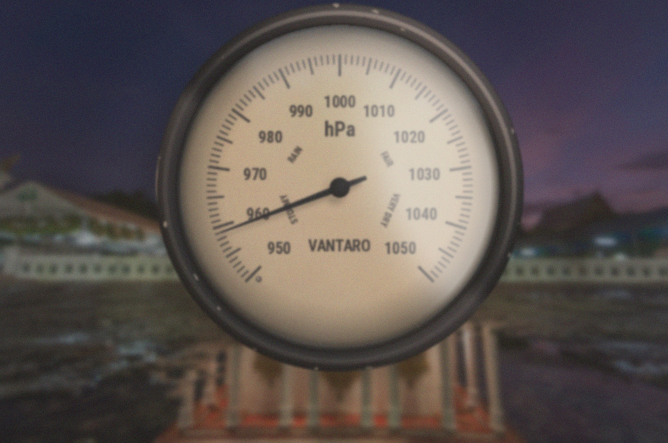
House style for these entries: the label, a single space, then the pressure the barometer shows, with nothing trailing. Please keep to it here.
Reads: 959 hPa
